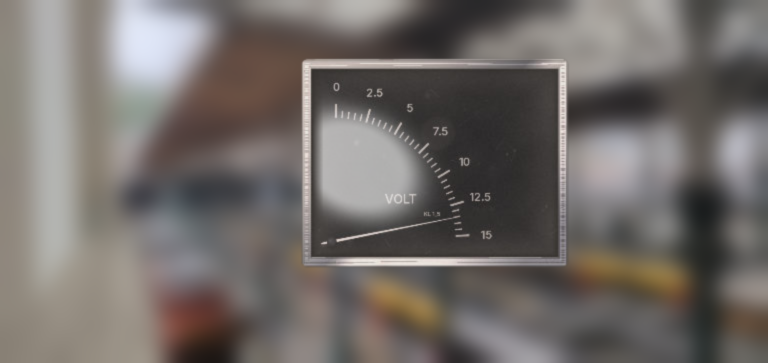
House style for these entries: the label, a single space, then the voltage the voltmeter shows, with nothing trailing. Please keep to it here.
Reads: 13.5 V
